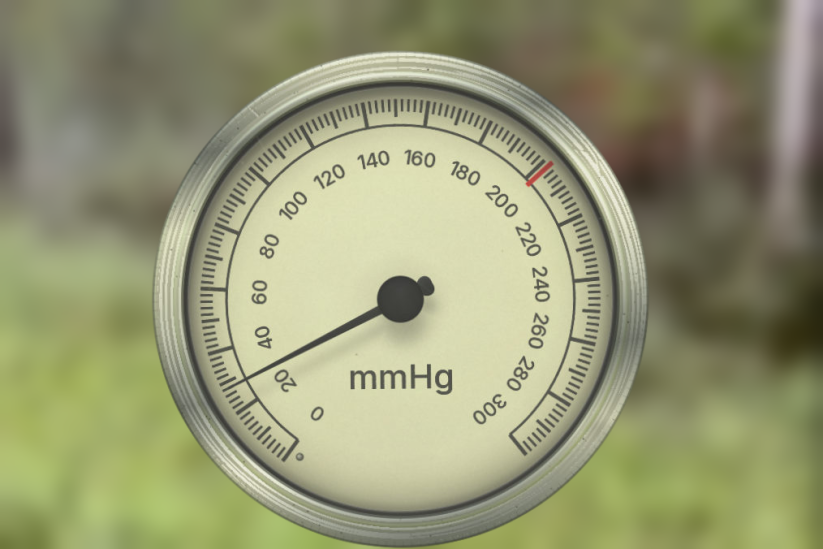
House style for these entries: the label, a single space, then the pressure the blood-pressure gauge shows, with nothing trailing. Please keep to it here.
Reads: 28 mmHg
